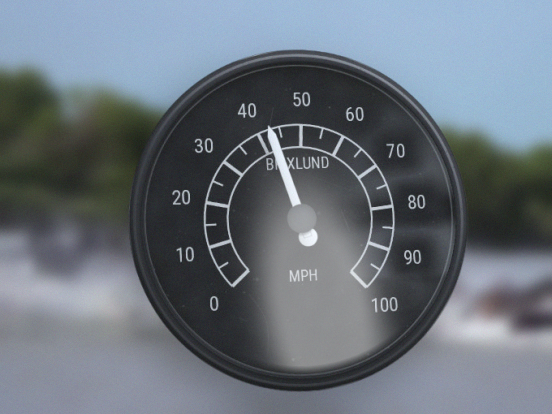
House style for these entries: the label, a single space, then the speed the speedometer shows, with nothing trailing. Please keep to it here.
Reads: 42.5 mph
